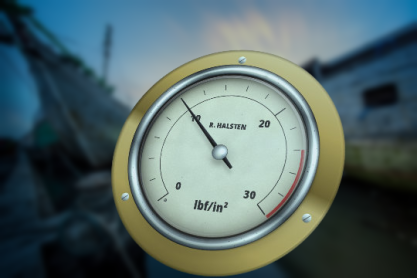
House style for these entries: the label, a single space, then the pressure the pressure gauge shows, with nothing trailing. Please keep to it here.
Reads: 10 psi
